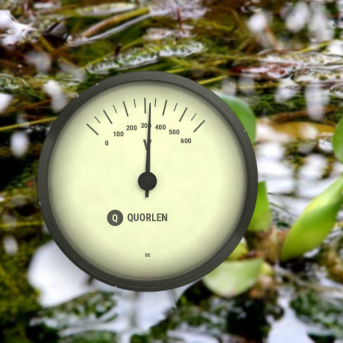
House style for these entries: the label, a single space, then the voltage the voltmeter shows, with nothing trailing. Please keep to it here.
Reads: 325 V
